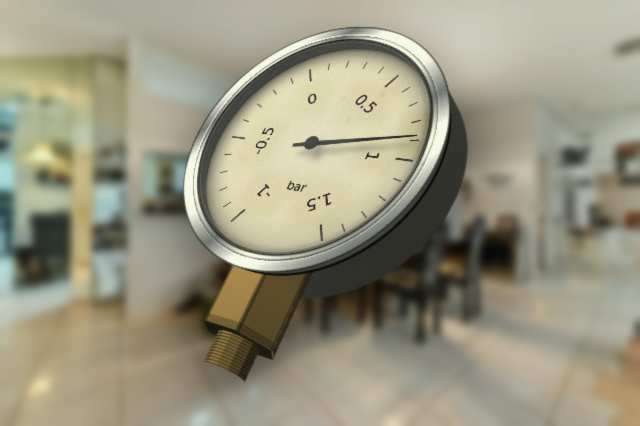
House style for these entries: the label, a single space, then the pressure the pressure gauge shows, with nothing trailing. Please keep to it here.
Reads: 0.9 bar
